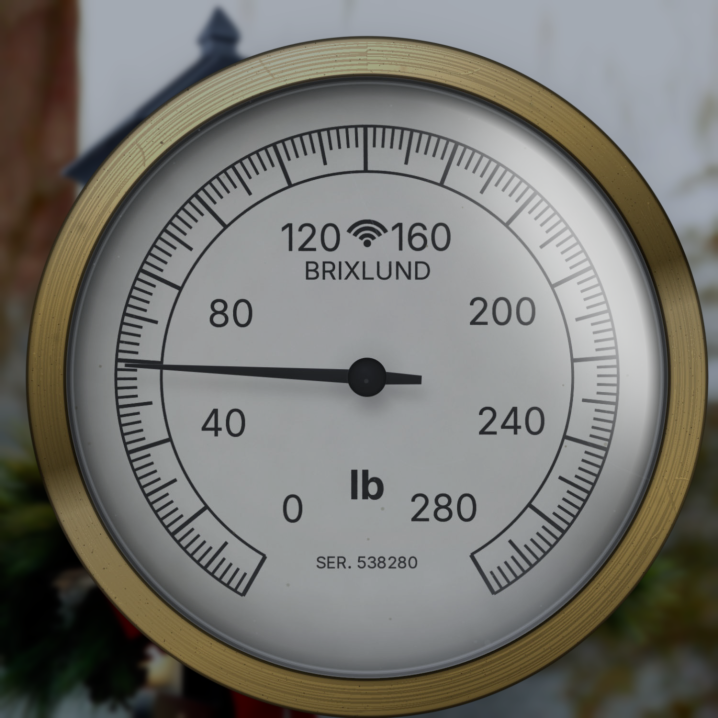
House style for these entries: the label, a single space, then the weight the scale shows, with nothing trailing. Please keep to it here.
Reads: 59 lb
